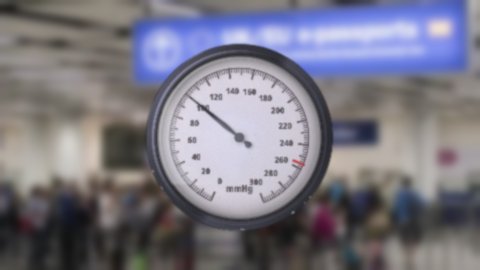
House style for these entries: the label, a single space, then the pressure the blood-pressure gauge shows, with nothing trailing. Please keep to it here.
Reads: 100 mmHg
